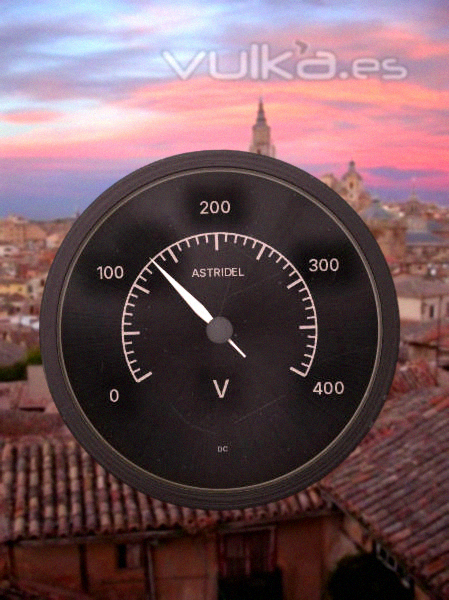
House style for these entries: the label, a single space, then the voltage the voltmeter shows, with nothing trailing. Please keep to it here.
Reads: 130 V
